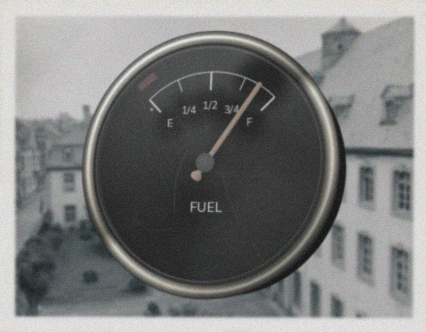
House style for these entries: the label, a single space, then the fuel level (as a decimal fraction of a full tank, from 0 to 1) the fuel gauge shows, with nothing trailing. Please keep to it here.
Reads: 0.875
